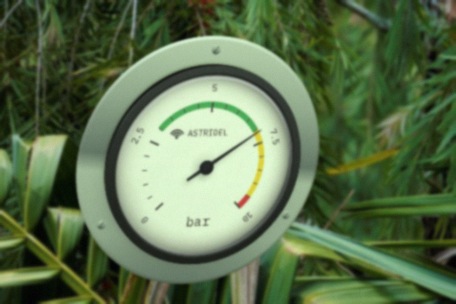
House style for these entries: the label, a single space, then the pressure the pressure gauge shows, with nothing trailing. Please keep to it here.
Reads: 7 bar
